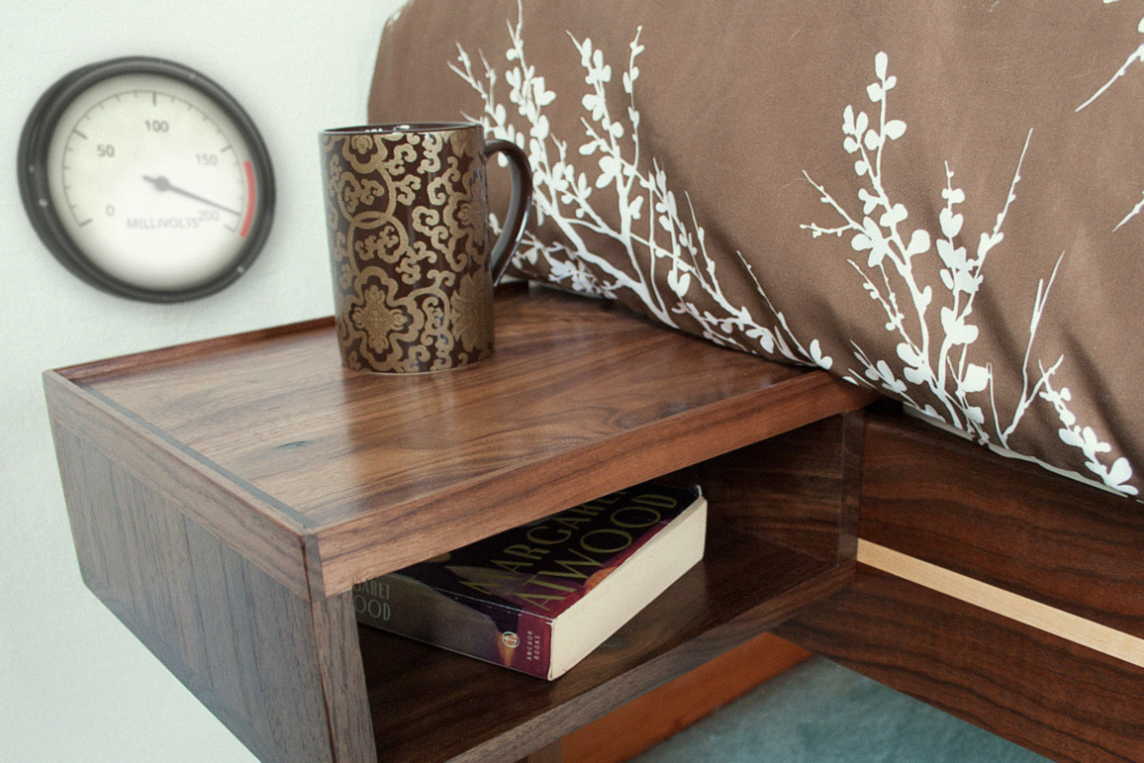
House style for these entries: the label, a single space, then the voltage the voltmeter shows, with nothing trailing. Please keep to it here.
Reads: 190 mV
